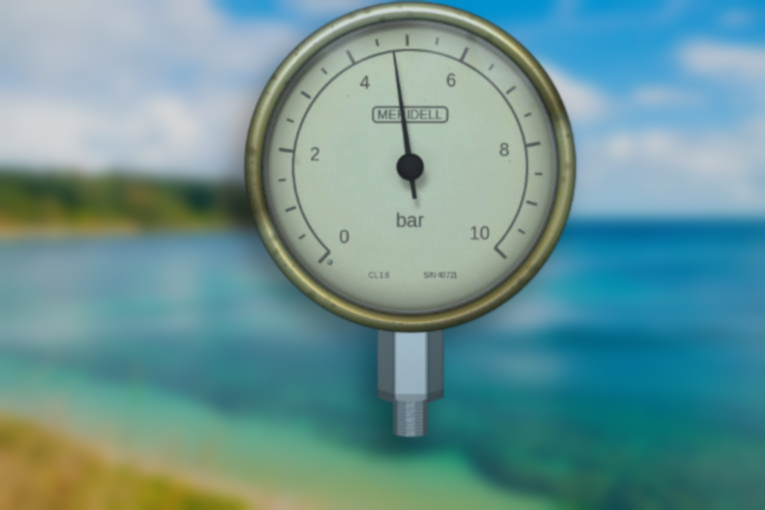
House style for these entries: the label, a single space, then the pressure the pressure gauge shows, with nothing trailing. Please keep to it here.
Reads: 4.75 bar
